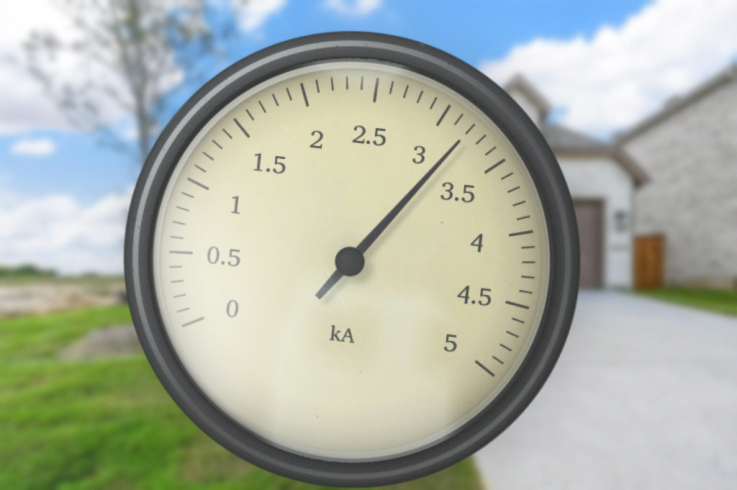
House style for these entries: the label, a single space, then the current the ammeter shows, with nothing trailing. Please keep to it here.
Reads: 3.2 kA
